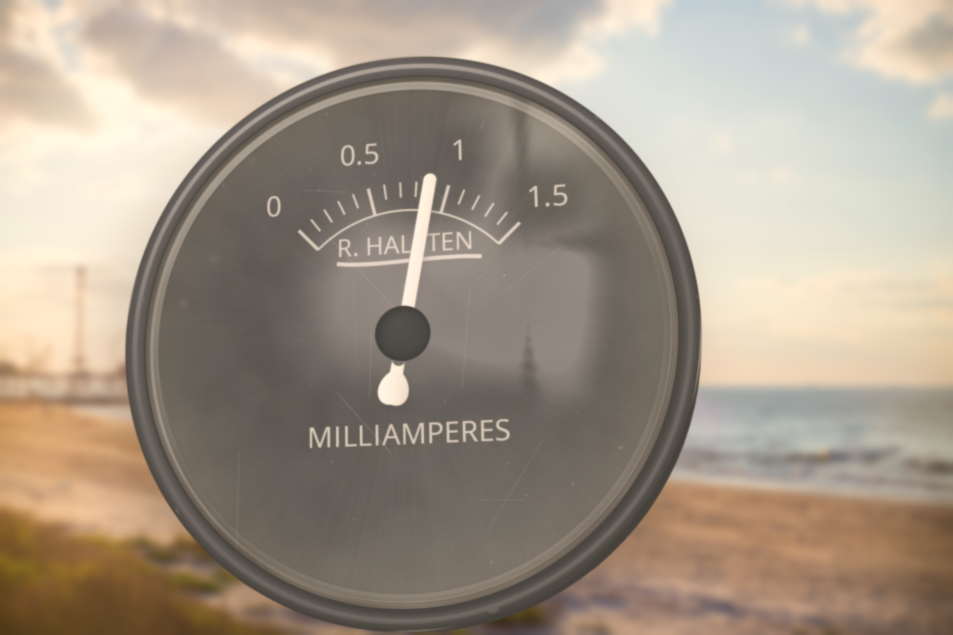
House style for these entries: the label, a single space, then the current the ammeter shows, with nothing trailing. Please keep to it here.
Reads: 0.9 mA
